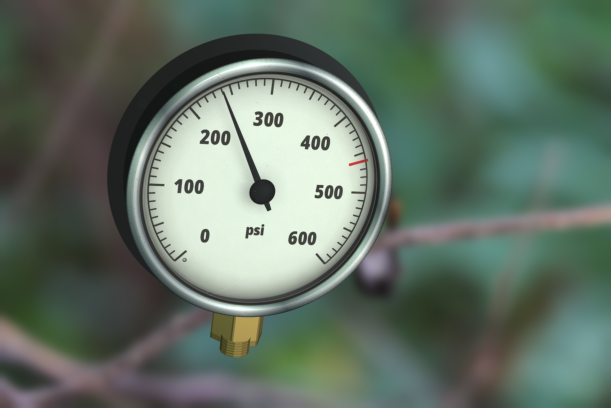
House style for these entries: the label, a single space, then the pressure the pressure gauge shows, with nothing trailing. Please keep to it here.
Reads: 240 psi
